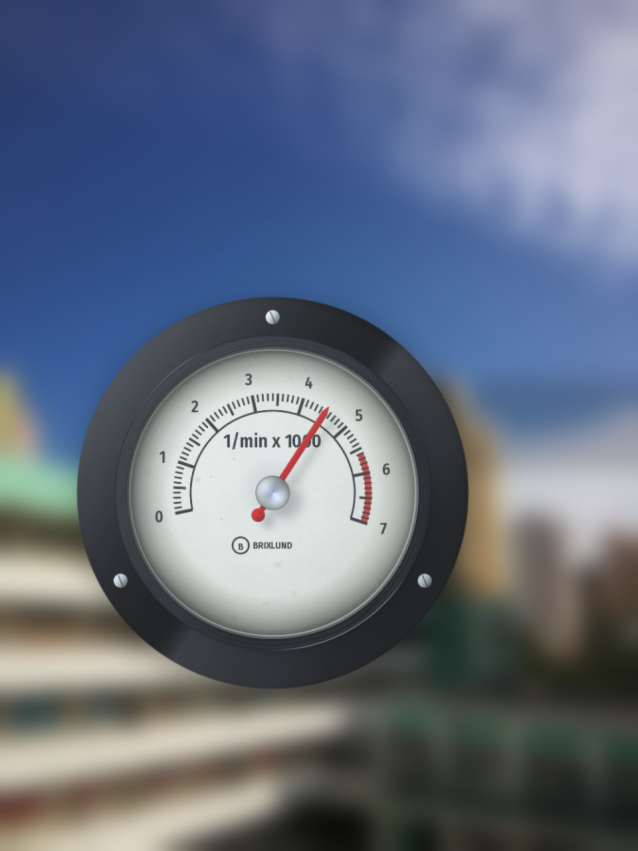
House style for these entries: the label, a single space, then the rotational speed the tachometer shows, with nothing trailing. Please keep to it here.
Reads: 4500 rpm
